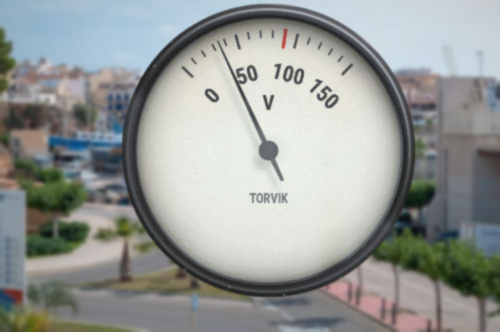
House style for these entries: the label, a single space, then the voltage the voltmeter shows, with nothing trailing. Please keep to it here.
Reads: 35 V
